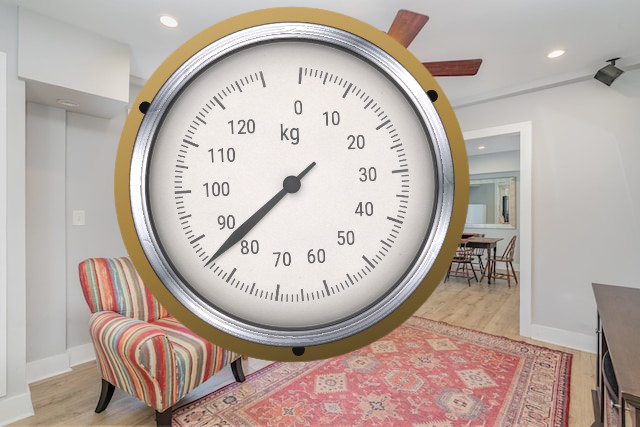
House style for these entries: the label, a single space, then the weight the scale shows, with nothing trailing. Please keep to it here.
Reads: 85 kg
